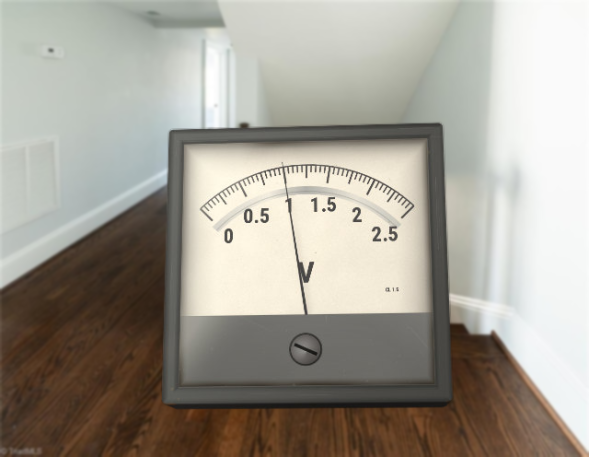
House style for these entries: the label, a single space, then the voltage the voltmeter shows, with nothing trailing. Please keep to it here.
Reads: 1 V
